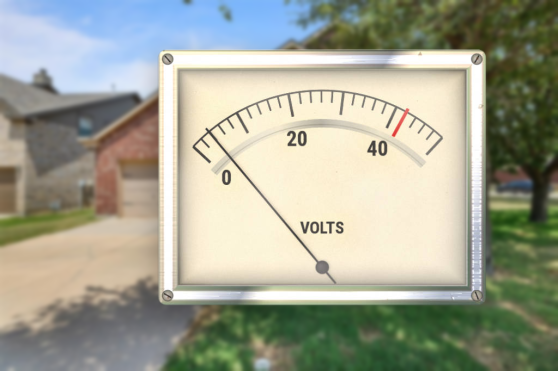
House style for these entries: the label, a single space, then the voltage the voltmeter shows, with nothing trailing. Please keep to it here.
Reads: 4 V
